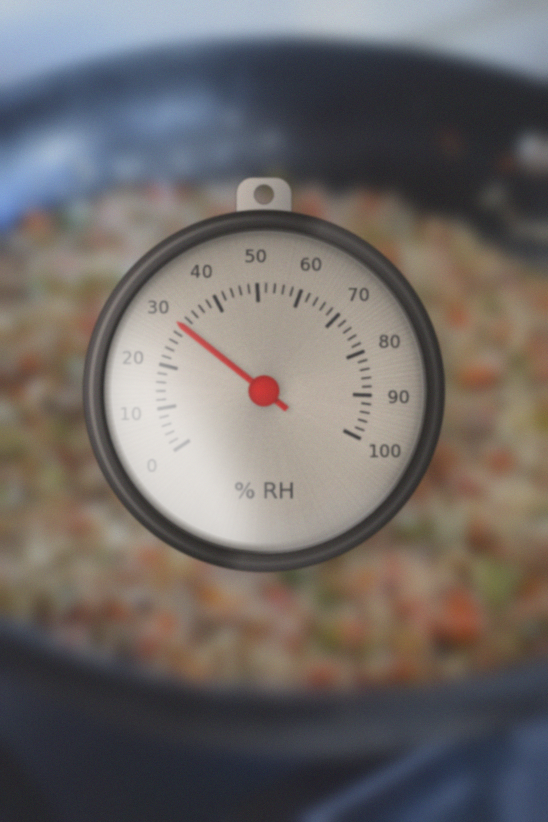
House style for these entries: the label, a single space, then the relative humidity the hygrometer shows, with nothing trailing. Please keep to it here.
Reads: 30 %
